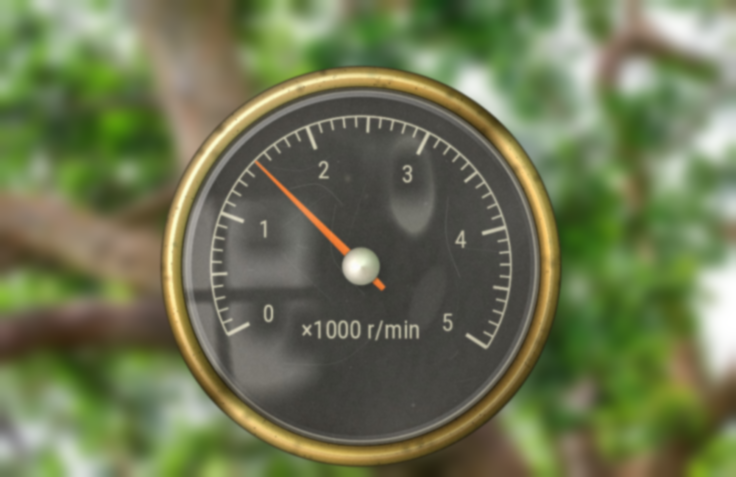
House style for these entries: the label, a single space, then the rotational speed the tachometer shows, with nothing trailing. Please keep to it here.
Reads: 1500 rpm
